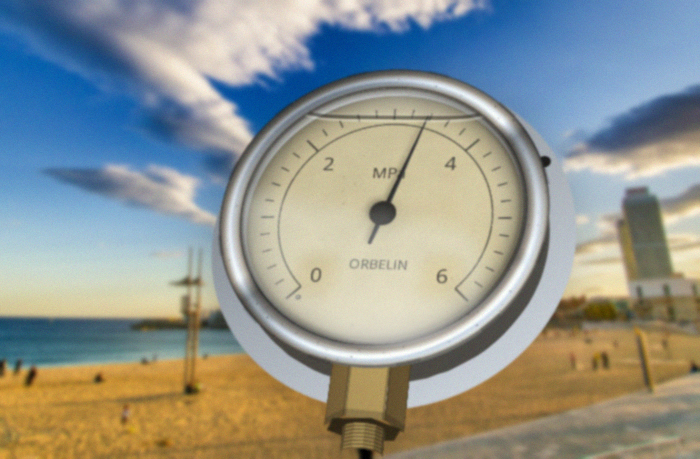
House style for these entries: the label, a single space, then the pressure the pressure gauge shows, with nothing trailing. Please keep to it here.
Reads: 3.4 MPa
